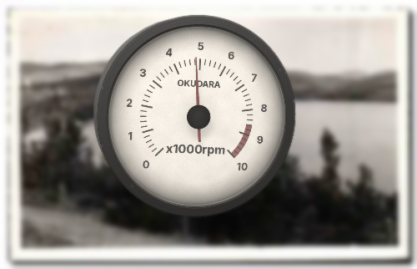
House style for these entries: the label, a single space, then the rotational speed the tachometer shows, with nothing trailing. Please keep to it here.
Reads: 4800 rpm
